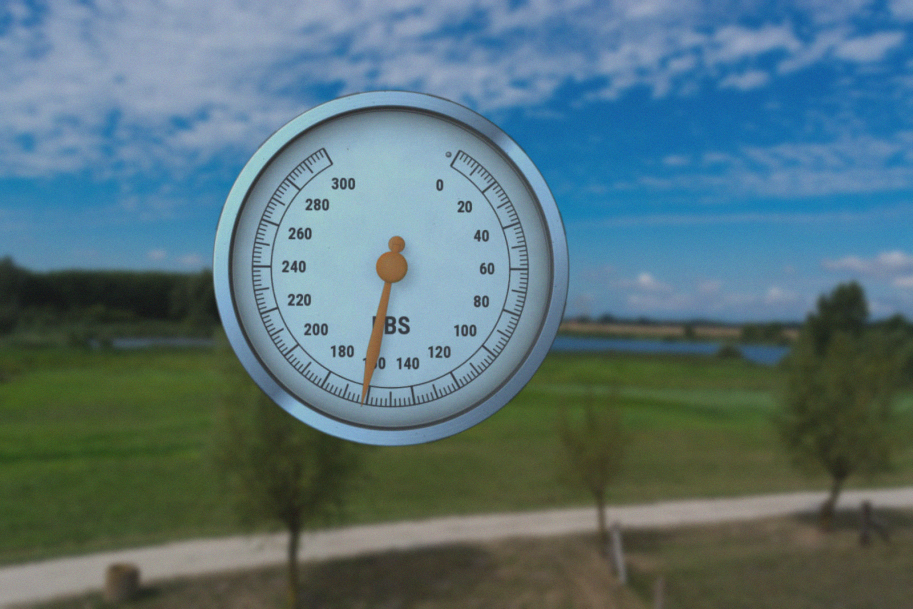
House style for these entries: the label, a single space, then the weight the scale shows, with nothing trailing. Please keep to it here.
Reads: 162 lb
